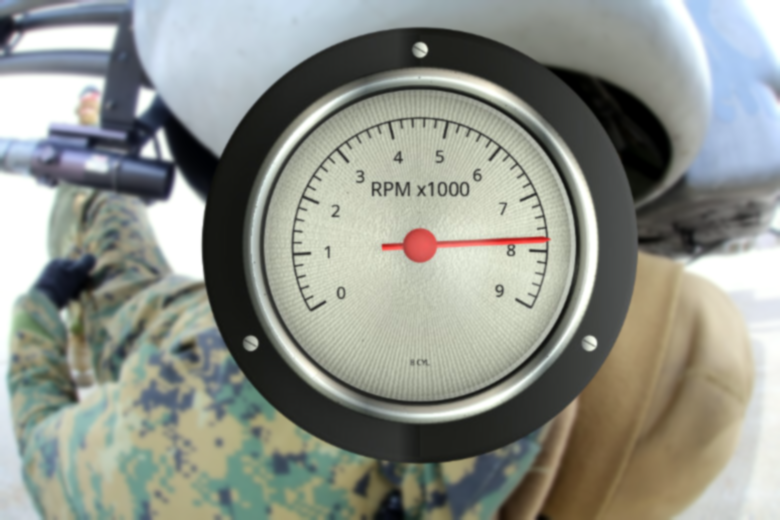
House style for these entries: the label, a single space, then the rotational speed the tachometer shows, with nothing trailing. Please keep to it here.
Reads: 7800 rpm
